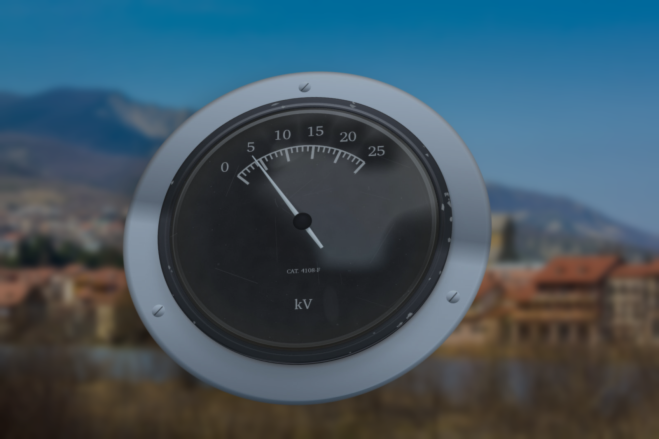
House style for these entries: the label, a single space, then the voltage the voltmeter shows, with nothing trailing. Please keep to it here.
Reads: 4 kV
